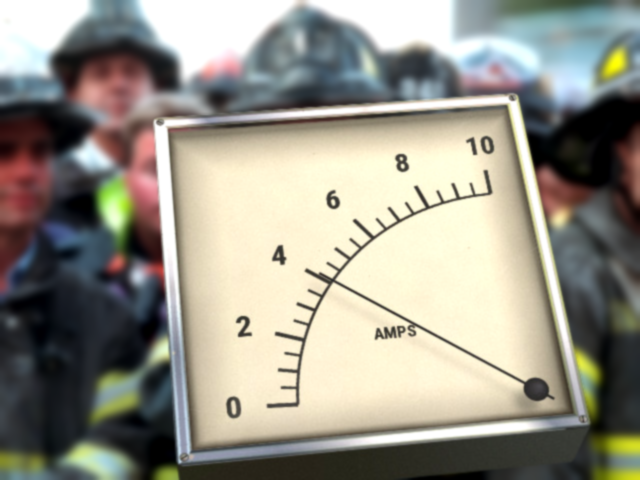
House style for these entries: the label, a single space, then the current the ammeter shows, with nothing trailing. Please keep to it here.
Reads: 4 A
